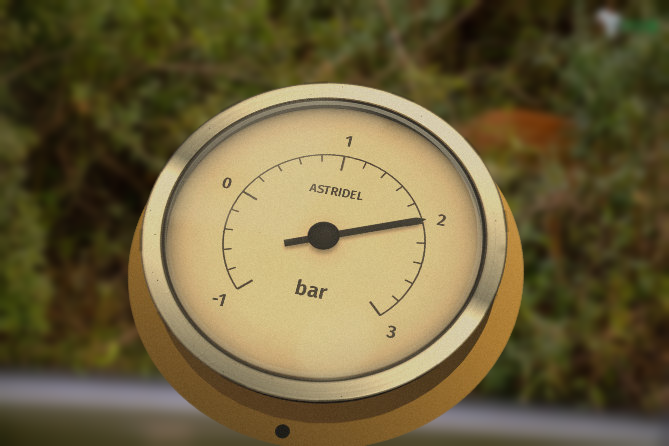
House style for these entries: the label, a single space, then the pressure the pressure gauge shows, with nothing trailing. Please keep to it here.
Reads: 2 bar
